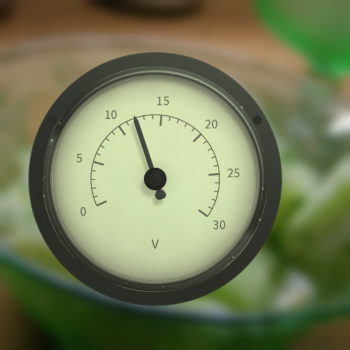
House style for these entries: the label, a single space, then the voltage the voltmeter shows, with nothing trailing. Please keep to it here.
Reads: 12 V
